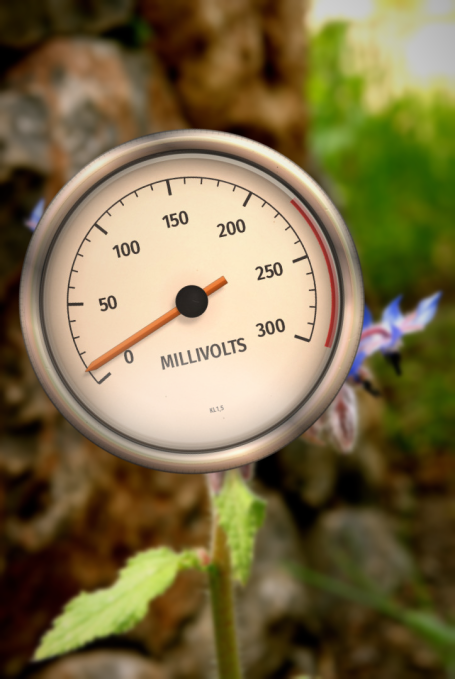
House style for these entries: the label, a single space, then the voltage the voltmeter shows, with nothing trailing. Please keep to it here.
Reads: 10 mV
